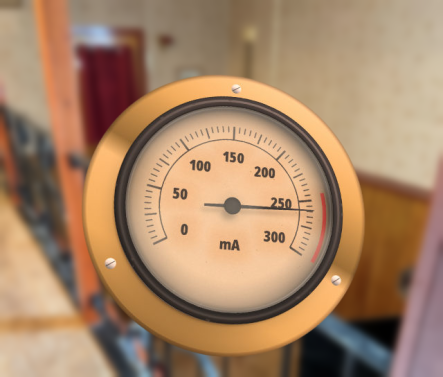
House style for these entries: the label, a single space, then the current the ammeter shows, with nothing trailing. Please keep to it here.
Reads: 260 mA
